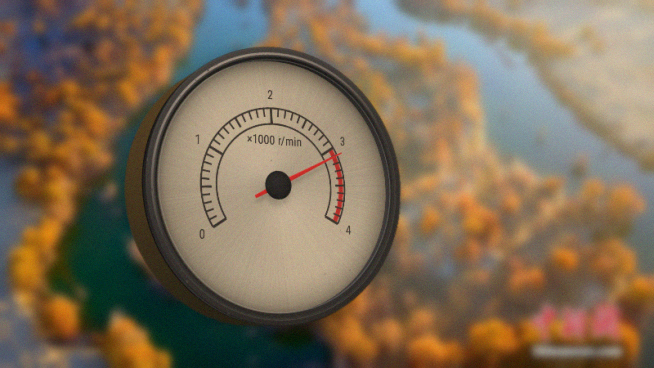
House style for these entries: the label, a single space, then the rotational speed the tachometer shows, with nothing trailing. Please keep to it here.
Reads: 3100 rpm
